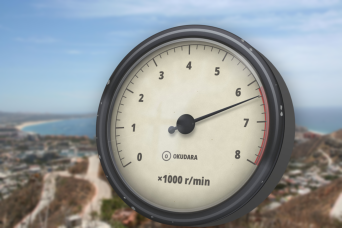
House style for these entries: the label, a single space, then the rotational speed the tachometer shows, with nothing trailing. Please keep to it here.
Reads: 6400 rpm
